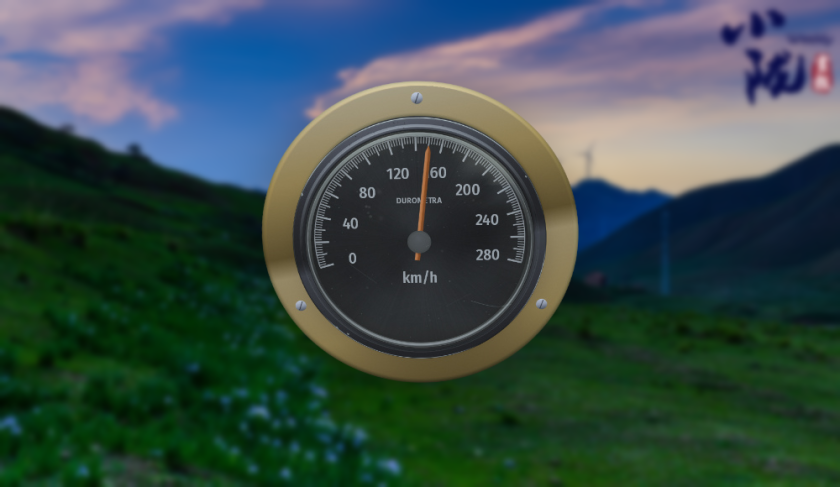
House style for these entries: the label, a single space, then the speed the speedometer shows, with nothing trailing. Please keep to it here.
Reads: 150 km/h
